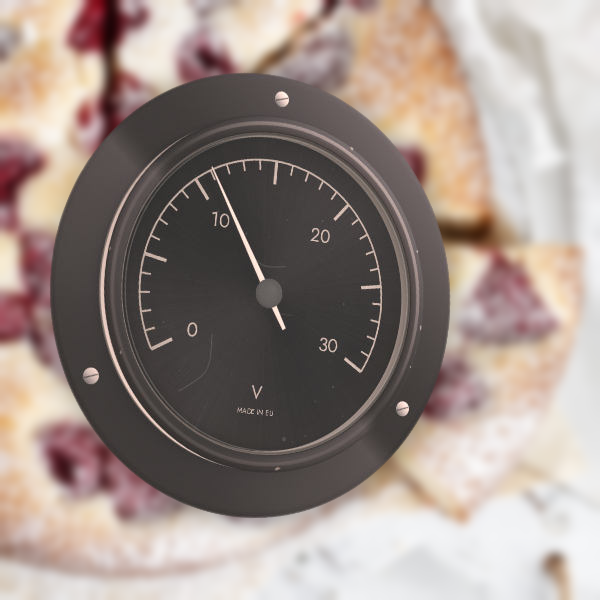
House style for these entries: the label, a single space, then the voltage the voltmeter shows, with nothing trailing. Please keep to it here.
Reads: 11 V
